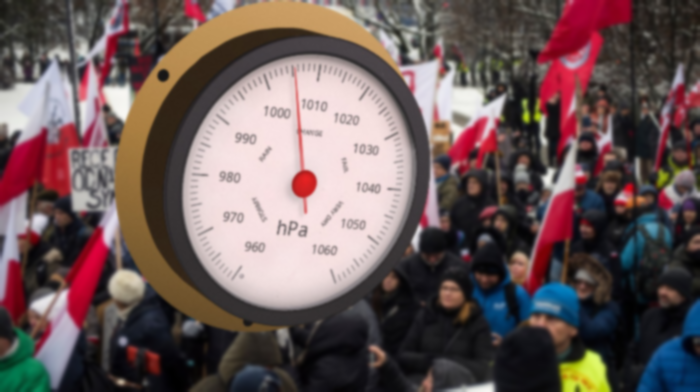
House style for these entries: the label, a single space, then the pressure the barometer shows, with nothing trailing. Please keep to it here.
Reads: 1005 hPa
